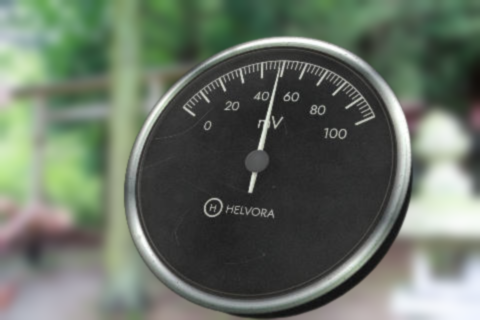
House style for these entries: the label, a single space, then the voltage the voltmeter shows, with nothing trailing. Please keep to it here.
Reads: 50 mV
